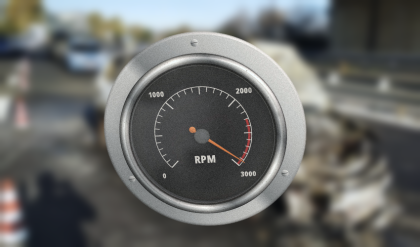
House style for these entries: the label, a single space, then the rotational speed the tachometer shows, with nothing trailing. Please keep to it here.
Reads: 2900 rpm
